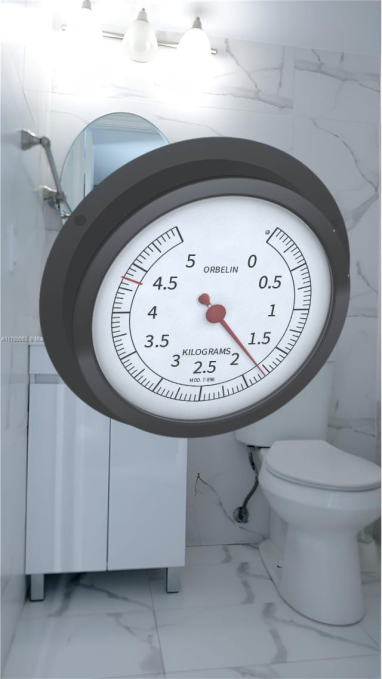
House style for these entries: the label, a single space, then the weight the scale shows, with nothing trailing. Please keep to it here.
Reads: 1.8 kg
